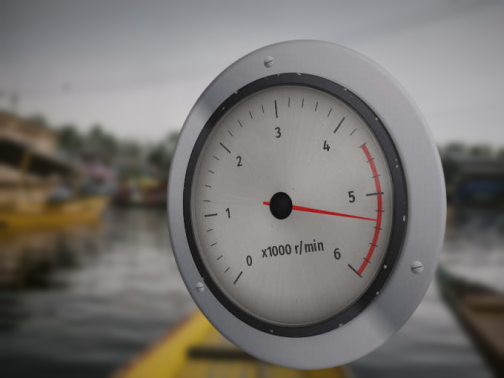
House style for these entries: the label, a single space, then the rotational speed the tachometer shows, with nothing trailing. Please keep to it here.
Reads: 5300 rpm
